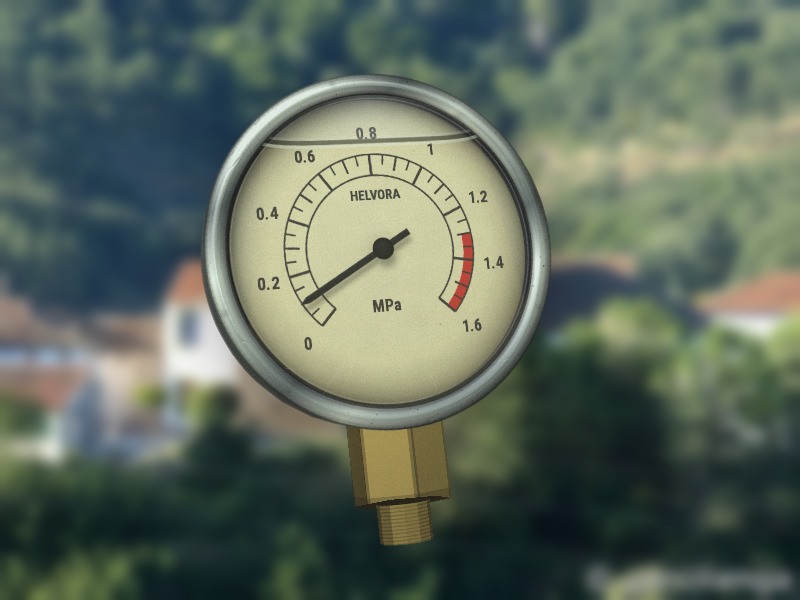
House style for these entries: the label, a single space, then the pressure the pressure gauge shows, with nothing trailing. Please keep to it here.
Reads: 0.1 MPa
